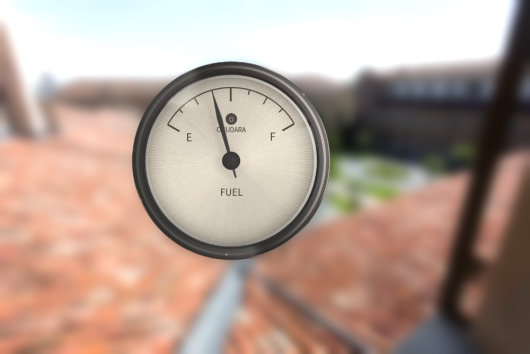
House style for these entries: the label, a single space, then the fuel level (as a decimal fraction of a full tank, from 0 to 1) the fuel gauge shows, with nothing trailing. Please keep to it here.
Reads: 0.375
